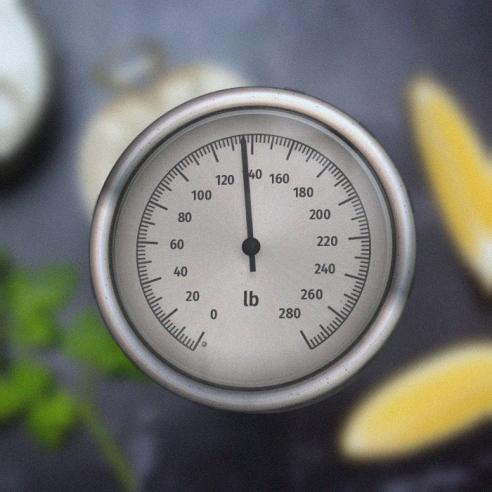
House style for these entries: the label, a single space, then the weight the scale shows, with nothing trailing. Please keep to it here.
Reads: 136 lb
